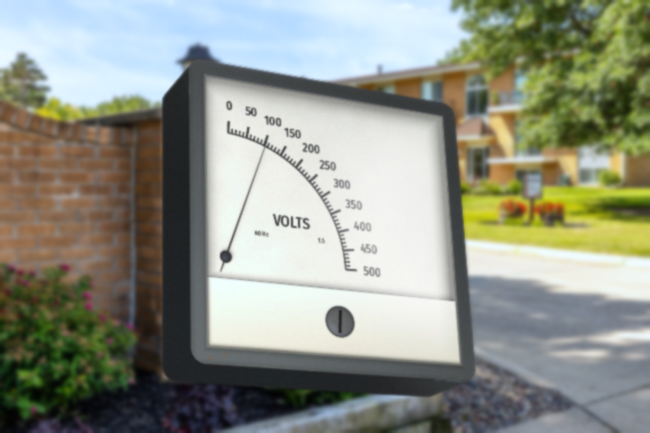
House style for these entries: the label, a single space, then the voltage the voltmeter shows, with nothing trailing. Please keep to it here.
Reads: 100 V
